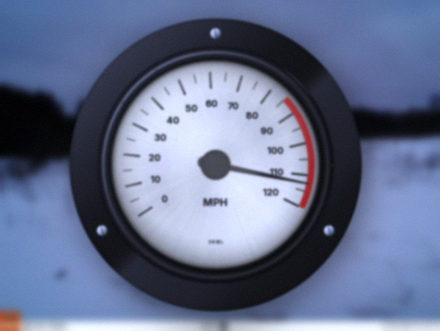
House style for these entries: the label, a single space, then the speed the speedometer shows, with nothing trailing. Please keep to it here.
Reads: 112.5 mph
